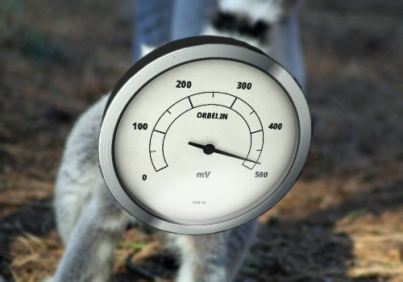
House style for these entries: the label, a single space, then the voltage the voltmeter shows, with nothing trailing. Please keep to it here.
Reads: 475 mV
